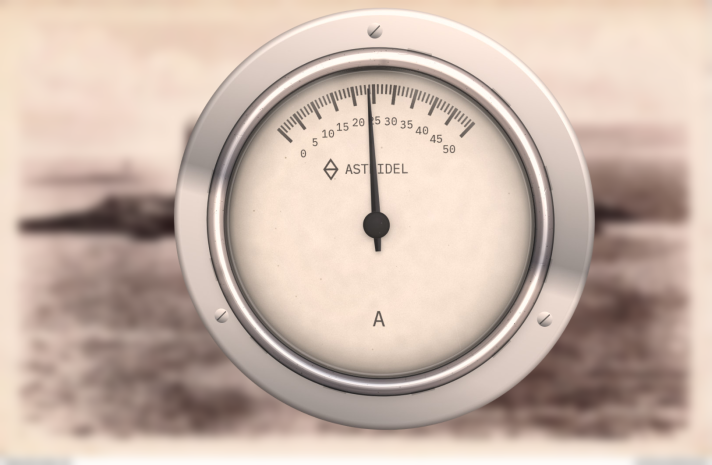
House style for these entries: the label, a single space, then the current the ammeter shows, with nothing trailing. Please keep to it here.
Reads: 24 A
